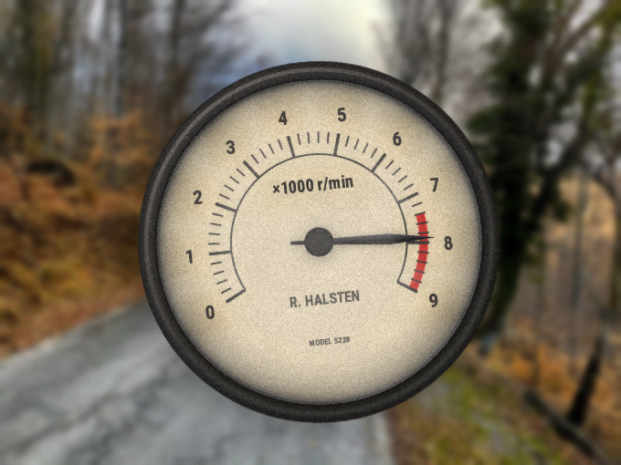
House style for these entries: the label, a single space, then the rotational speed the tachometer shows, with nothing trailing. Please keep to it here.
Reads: 7900 rpm
